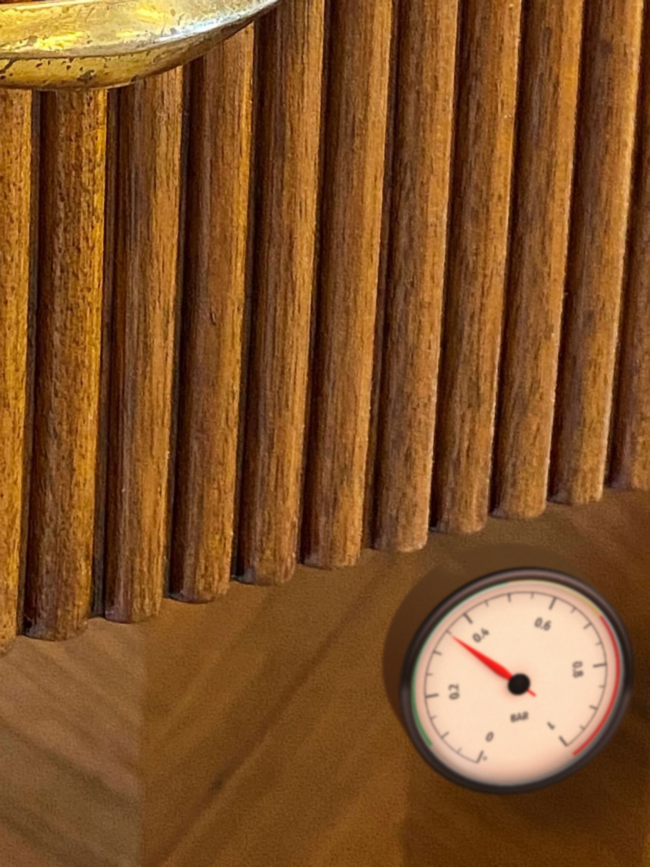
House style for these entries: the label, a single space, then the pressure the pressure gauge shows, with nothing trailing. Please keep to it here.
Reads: 0.35 bar
